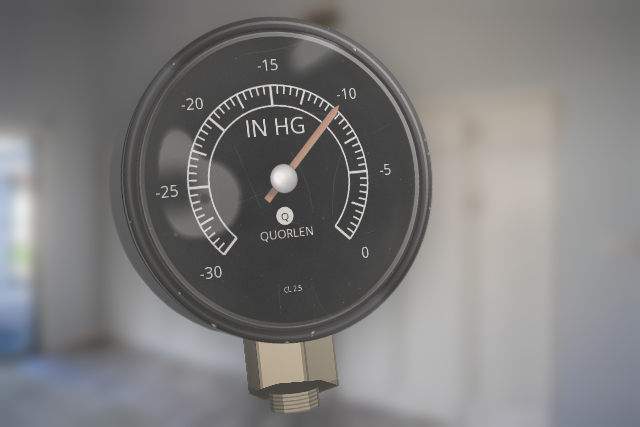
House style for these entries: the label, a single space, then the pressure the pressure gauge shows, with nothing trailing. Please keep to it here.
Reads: -10 inHg
